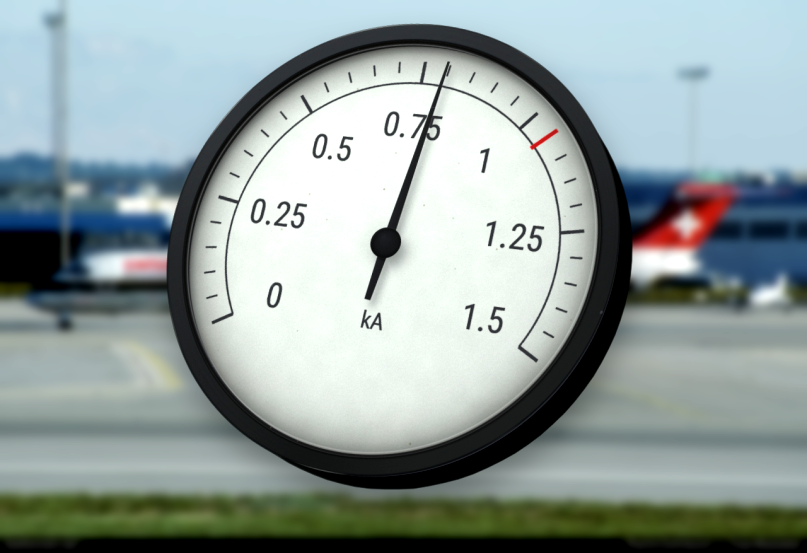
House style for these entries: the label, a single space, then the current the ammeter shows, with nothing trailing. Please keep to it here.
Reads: 0.8 kA
